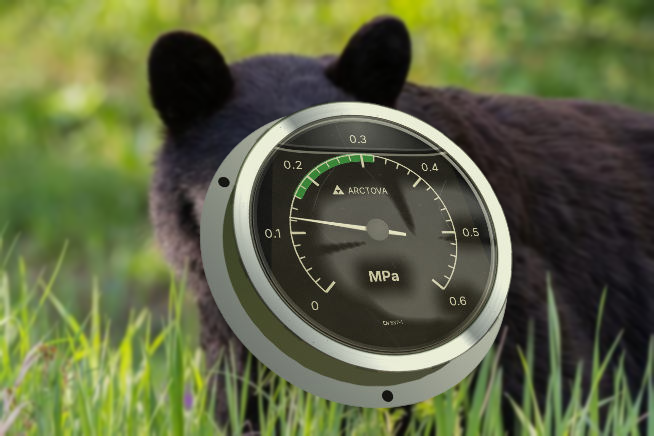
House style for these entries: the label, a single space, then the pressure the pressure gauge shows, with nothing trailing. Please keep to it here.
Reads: 0.12 MPa
